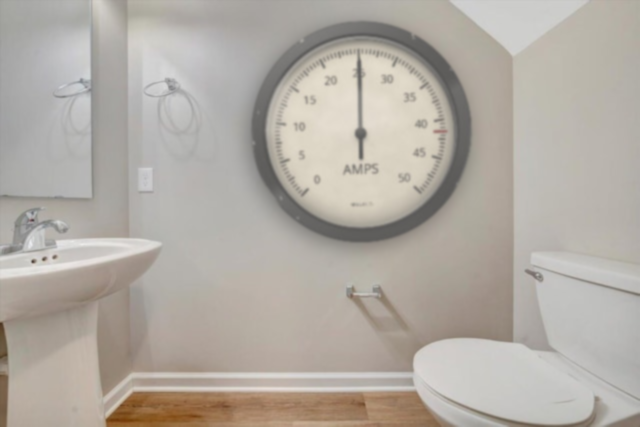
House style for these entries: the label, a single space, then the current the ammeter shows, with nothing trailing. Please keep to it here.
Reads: 25 A
